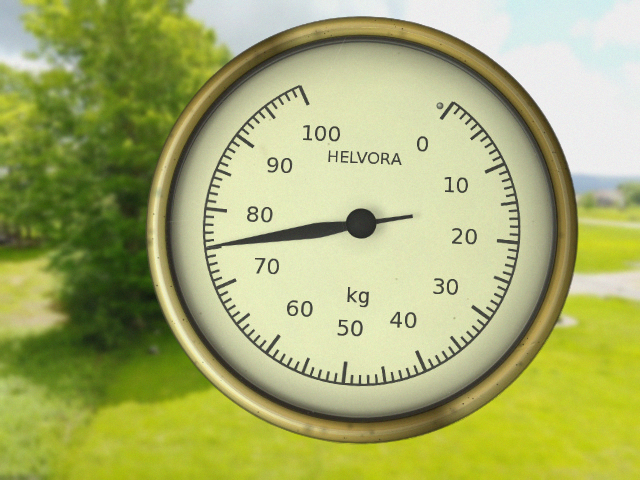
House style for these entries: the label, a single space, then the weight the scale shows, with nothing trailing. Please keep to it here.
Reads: 75 kg
